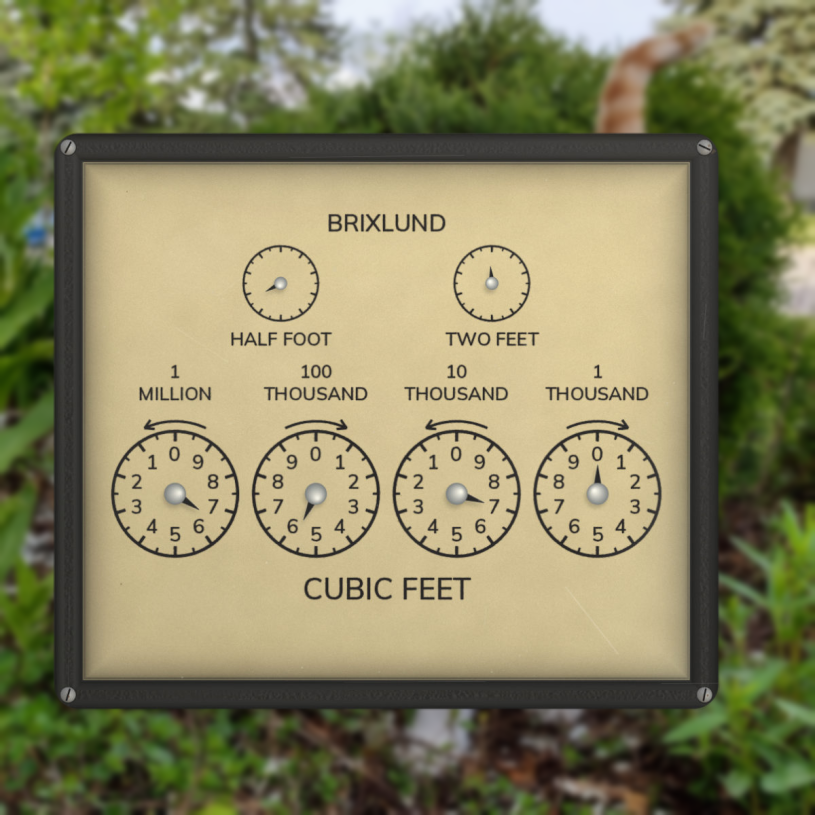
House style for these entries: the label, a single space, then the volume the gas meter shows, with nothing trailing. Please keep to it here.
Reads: 657000 ft³
